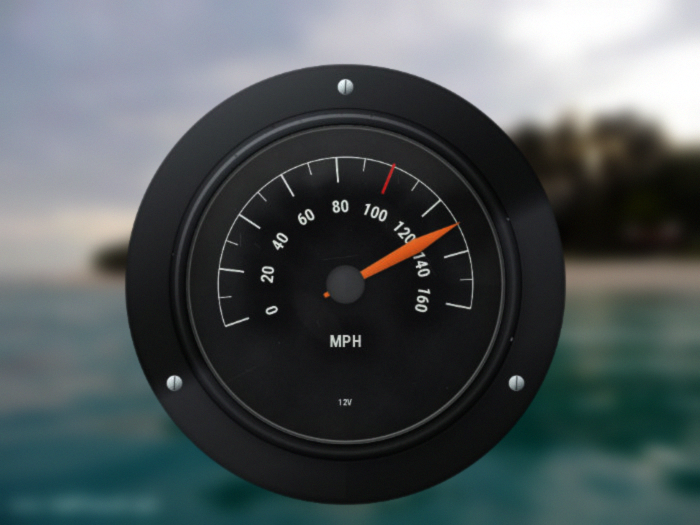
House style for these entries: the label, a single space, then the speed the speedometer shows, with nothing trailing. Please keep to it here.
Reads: 130 mph
